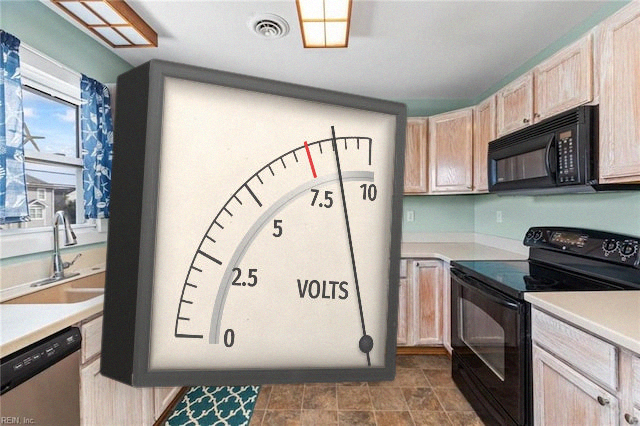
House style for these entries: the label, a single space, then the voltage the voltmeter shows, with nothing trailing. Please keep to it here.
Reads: 8.5 V
